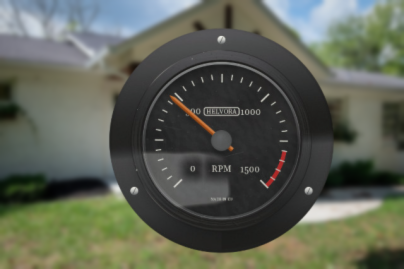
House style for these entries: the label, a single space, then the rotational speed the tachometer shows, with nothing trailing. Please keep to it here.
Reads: 475 rpm
